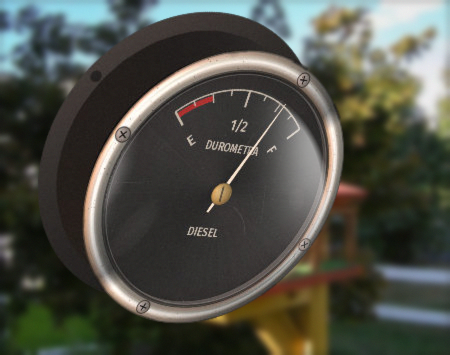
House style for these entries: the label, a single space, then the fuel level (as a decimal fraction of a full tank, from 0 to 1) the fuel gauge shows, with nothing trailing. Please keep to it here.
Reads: 0.75
